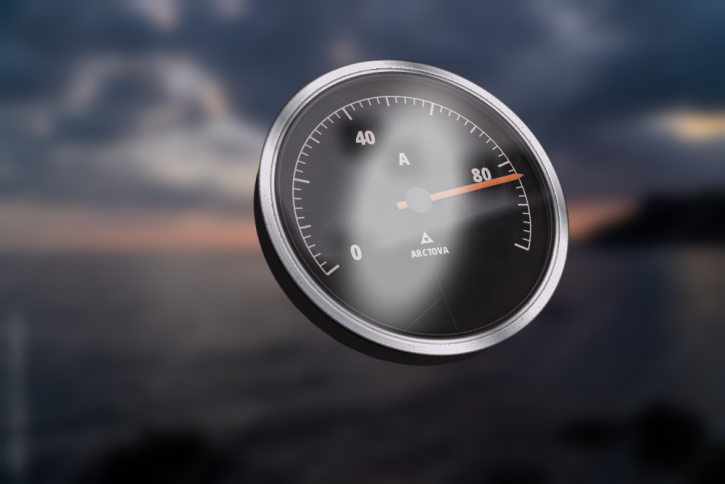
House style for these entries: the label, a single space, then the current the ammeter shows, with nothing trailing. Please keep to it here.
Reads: 84 A
